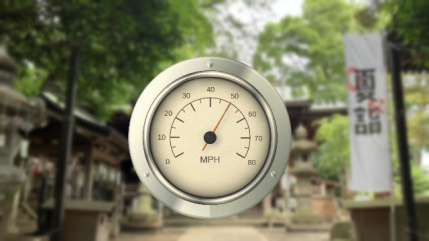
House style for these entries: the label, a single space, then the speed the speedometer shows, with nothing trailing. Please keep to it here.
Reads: 50 mph
